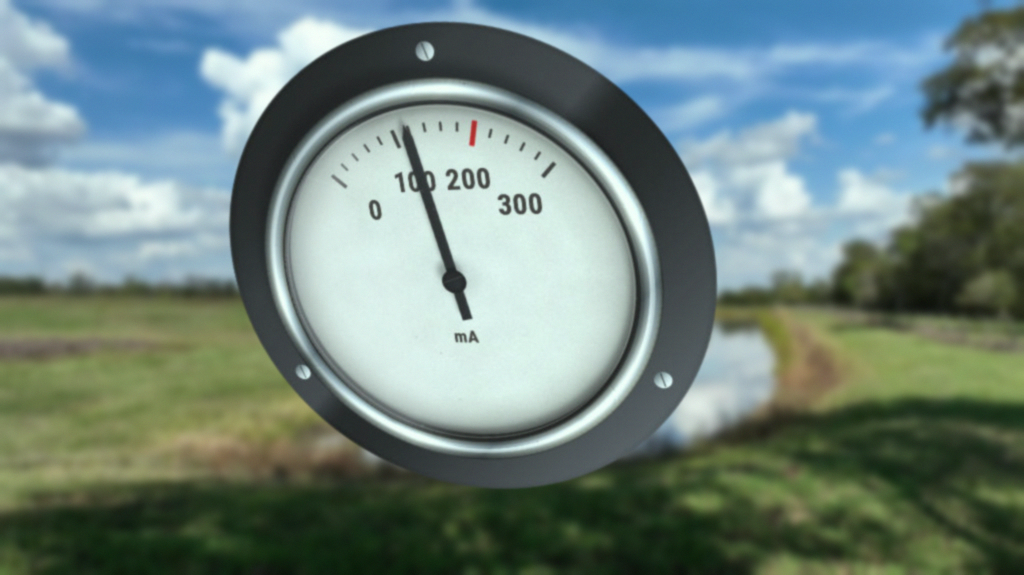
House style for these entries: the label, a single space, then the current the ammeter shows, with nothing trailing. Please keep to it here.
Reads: 120 mA
